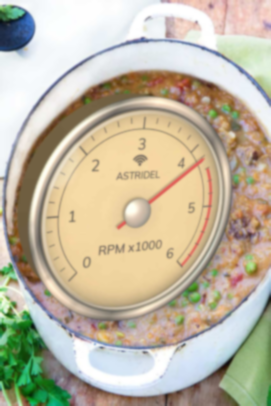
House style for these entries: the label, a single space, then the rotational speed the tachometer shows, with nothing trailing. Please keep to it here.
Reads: 4200 rpm
